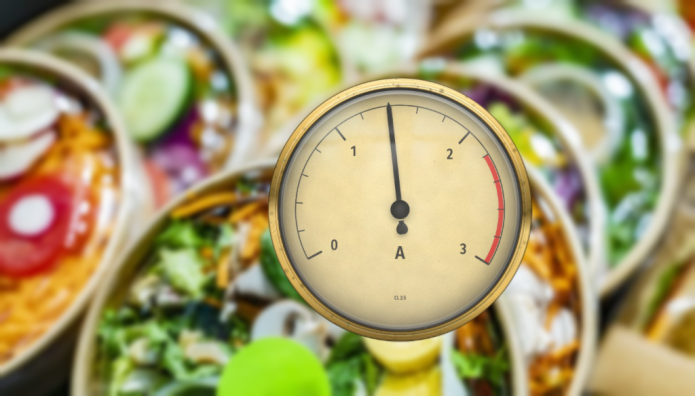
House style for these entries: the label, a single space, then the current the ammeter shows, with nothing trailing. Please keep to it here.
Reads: 1.4 A
